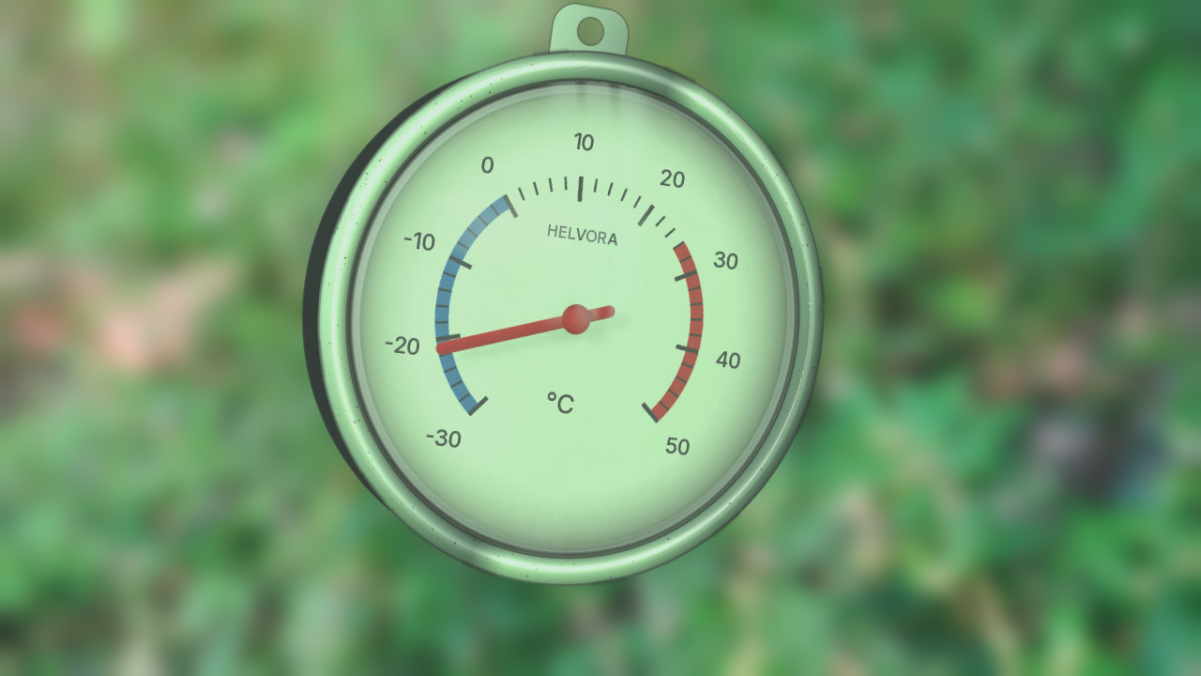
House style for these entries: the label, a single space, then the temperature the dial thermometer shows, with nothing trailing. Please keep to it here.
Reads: -21 °C
